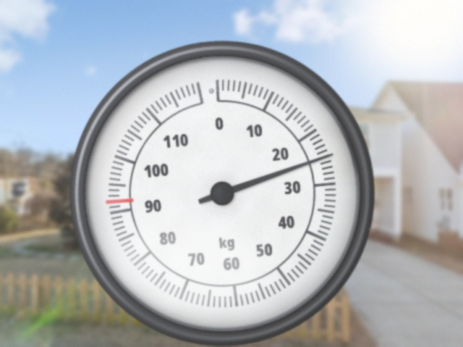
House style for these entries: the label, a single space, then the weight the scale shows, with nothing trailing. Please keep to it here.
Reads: 25 kg
